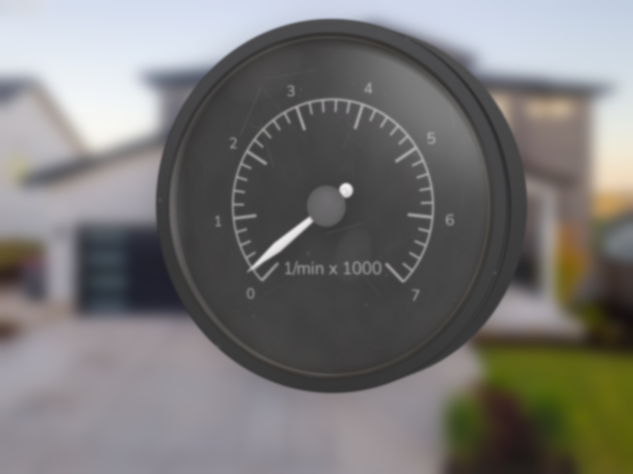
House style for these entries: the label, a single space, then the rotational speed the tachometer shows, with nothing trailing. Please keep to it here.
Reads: 200 rpm
